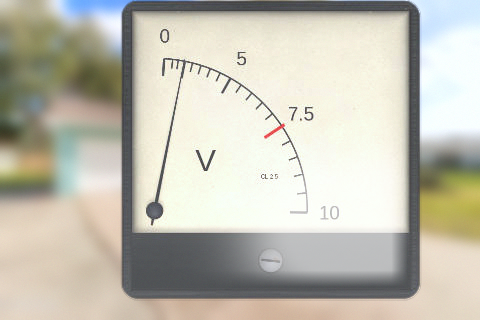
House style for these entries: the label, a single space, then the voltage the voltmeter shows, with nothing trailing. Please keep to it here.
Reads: 2.5 V
